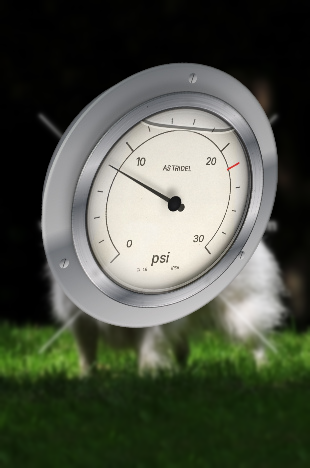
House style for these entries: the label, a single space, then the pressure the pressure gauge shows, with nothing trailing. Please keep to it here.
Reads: 8 psi
